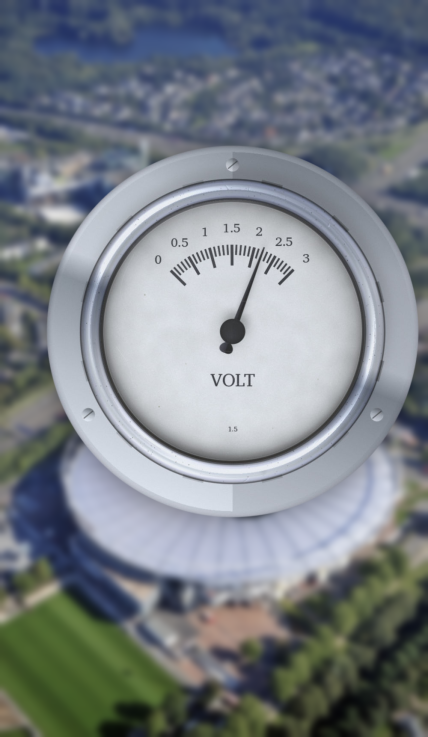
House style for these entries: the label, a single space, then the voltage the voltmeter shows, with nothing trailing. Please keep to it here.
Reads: 2.2 V
